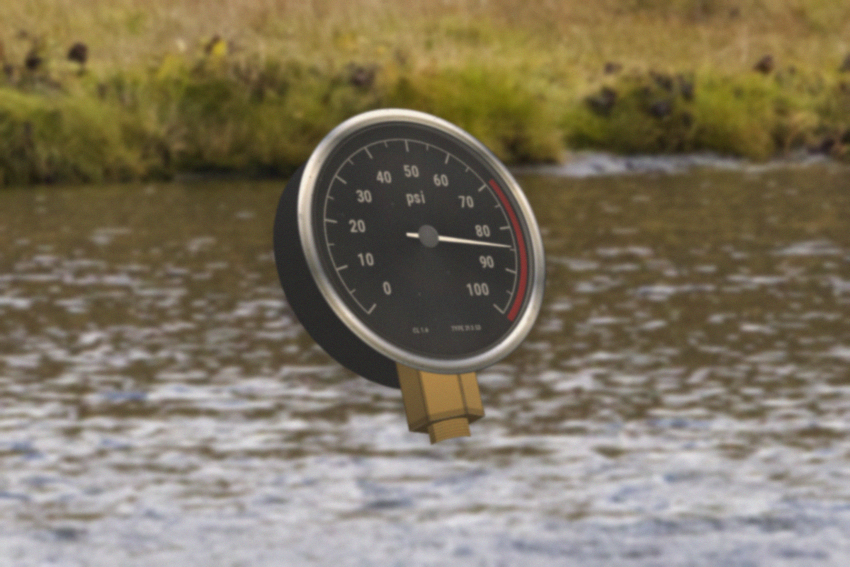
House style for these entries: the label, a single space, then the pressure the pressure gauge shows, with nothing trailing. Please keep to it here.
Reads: 85 psi
